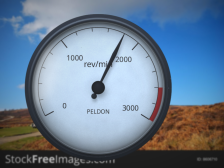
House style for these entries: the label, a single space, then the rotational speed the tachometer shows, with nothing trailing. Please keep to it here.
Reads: 1800 rpm
